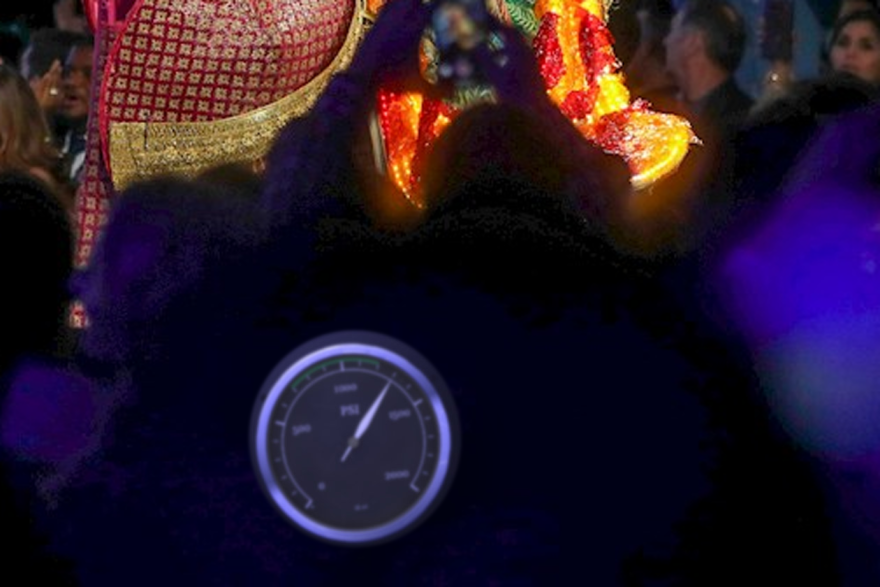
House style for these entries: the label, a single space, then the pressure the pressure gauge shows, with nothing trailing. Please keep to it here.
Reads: 1300 psi
